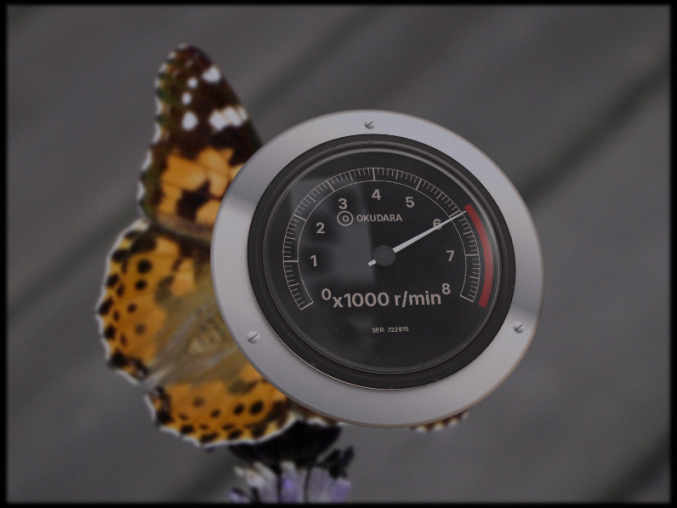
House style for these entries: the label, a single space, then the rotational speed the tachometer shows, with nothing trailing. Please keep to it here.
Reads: 6100 rpm
